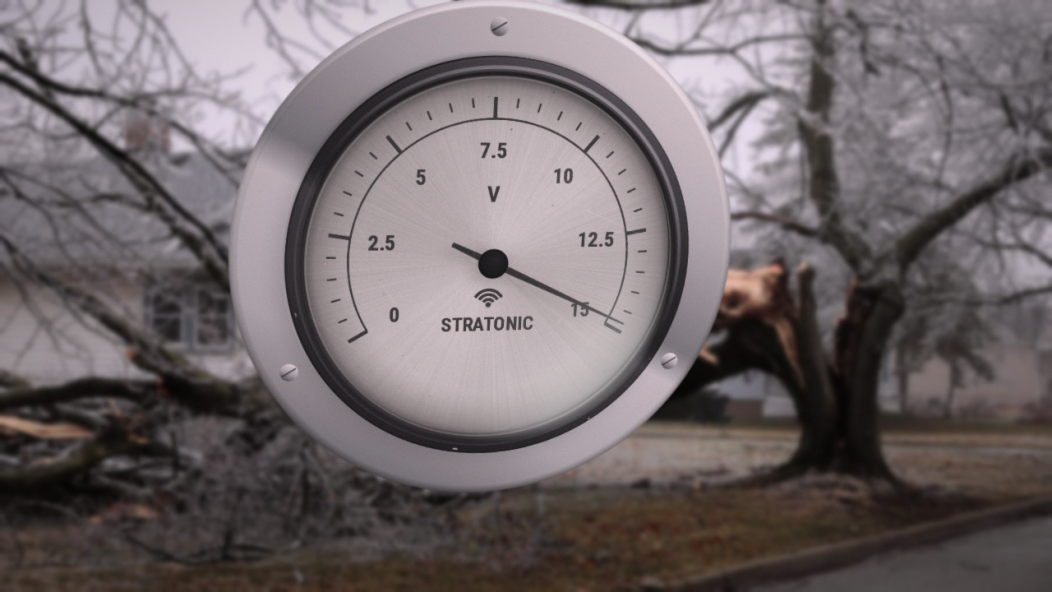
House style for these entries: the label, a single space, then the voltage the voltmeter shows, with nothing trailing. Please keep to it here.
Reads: 14.75 V
